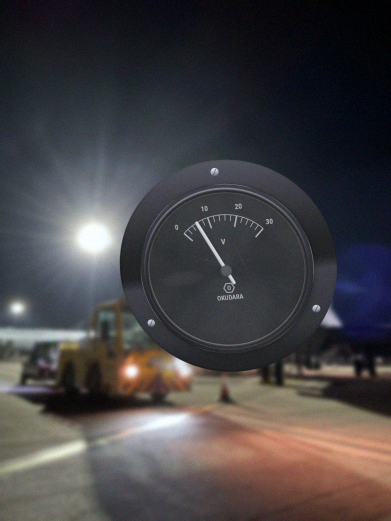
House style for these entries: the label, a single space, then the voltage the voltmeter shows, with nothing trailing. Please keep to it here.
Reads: 6 V
